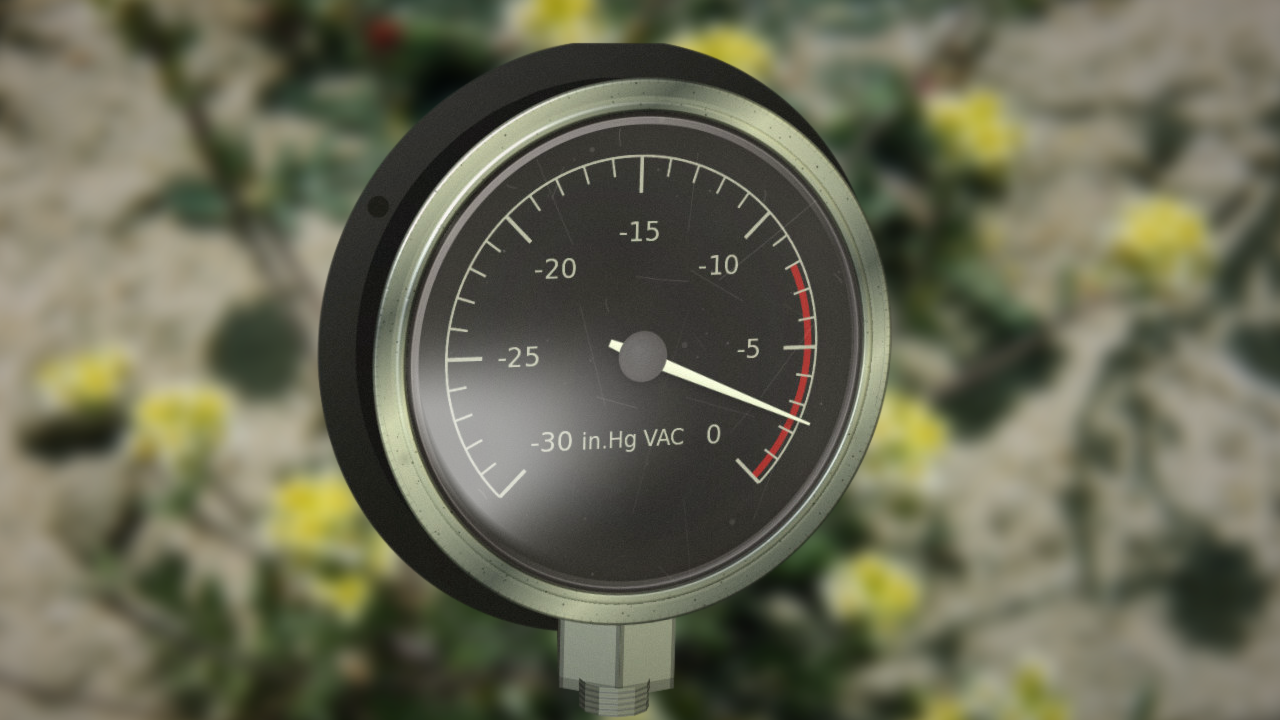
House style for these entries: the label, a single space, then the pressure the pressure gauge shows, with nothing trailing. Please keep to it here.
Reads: -2.5 inHg
